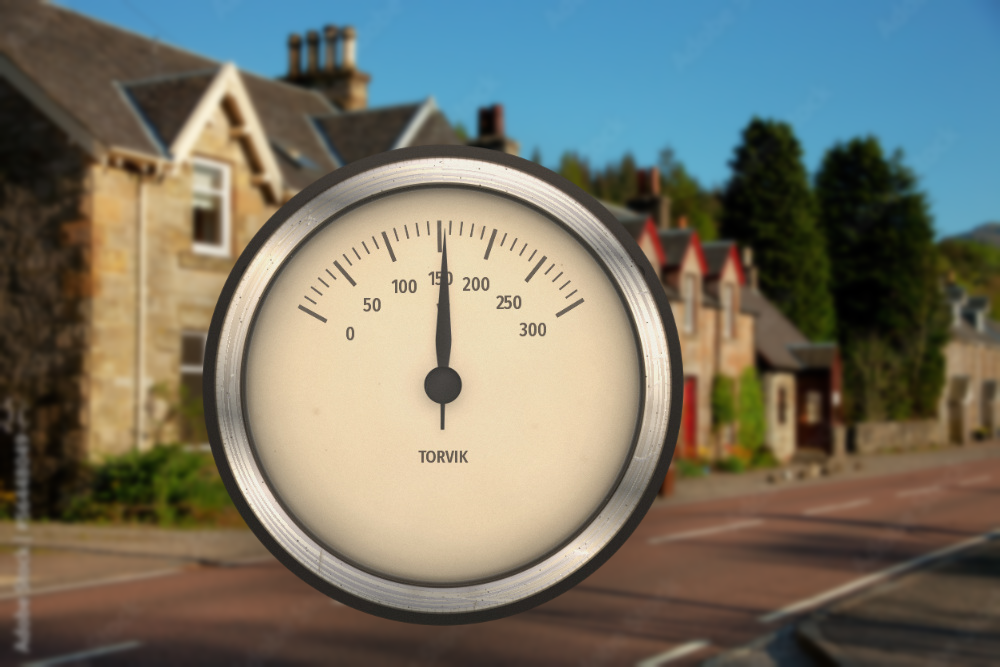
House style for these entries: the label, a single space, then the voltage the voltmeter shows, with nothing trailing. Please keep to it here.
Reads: 155 V
